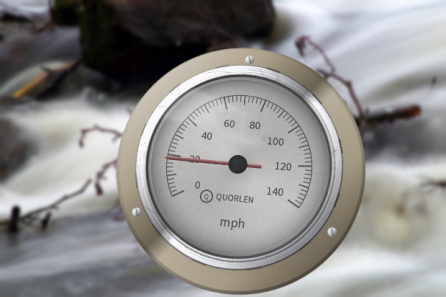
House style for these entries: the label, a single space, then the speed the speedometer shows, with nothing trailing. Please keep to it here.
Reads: 18 mph
